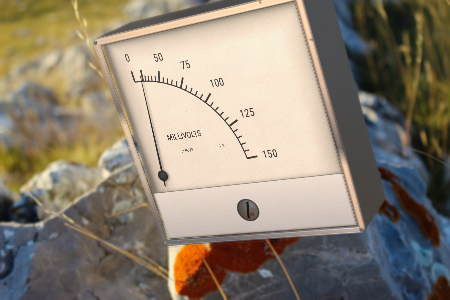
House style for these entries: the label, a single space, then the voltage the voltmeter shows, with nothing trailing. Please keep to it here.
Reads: 25 mV
